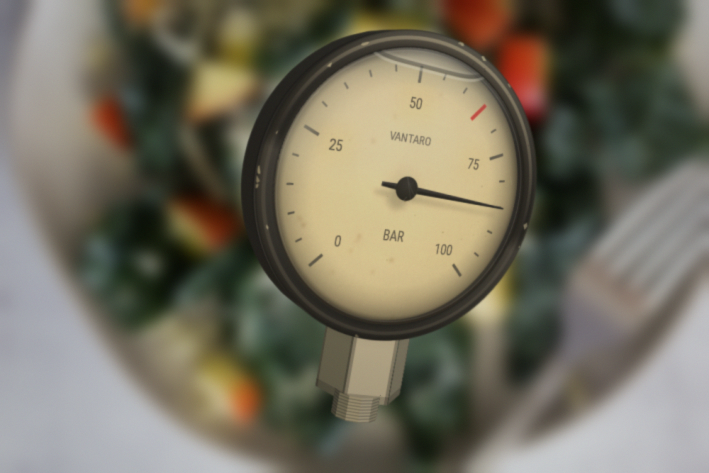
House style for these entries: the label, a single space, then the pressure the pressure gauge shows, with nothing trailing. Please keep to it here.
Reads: 85 bar
